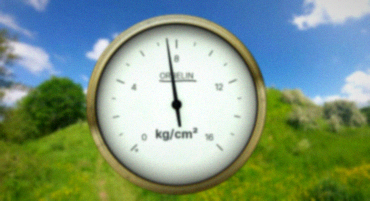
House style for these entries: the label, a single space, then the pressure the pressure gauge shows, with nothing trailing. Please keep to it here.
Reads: 7.5 kg/cm²
